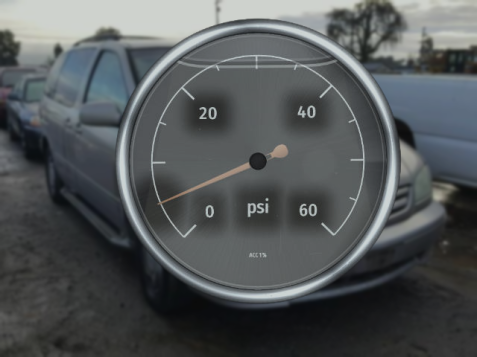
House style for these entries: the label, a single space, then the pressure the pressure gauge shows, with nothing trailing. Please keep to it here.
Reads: 5 psi
